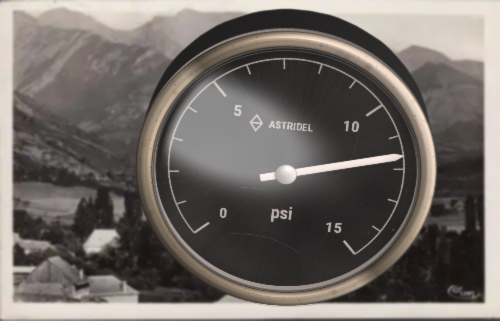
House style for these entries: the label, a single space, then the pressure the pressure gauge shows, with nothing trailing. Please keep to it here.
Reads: 11.5 psi
